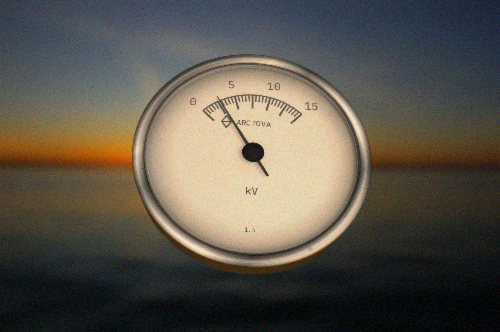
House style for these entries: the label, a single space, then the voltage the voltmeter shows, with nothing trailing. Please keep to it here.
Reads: 2.5 kV
